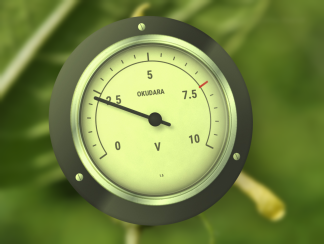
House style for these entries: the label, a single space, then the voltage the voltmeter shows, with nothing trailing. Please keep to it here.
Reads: 2.25 V
